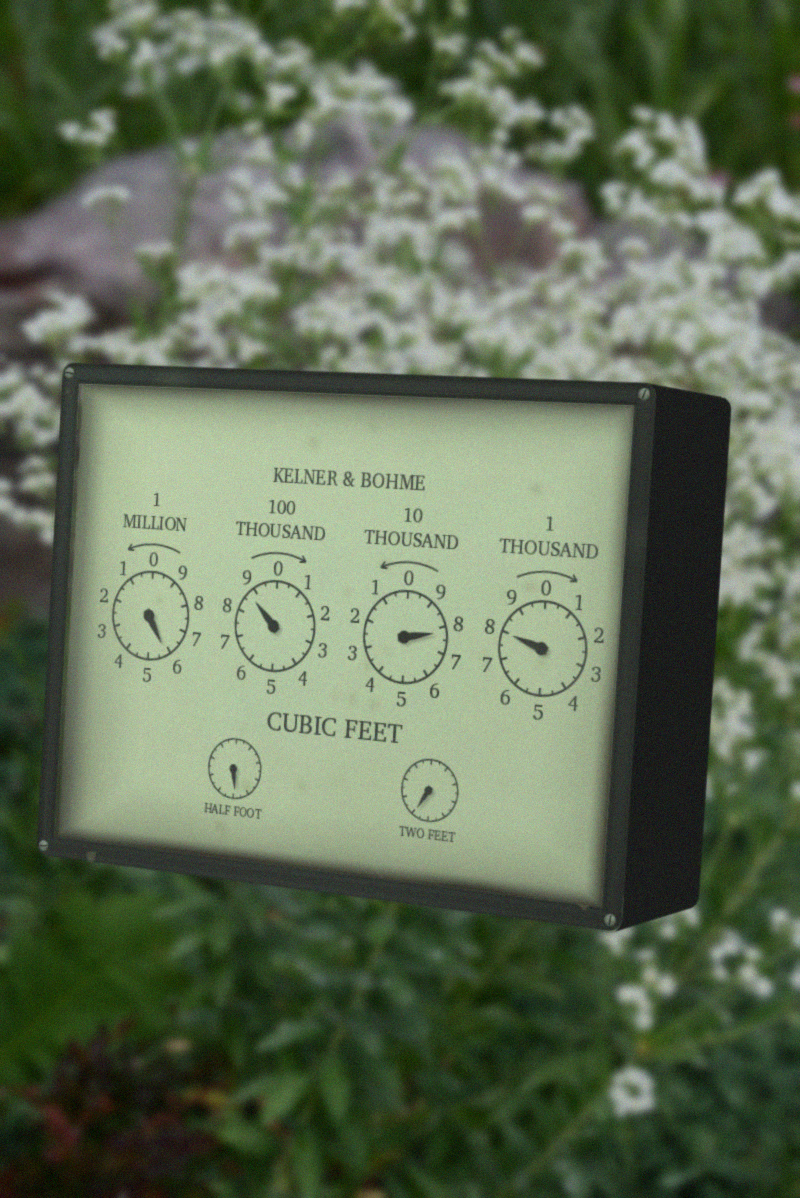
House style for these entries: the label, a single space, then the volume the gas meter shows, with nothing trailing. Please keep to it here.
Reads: 587800 ft³
